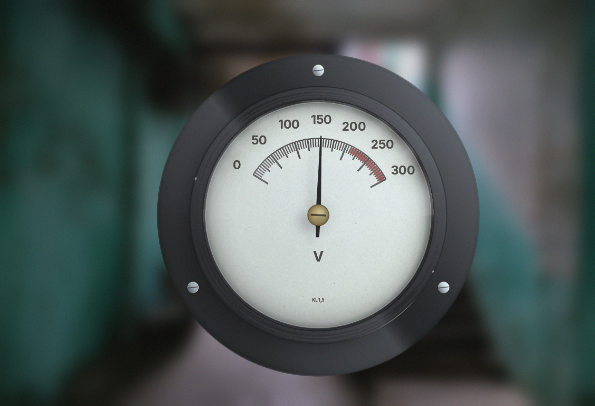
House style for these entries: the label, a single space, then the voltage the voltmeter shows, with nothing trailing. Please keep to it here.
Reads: 150 V
